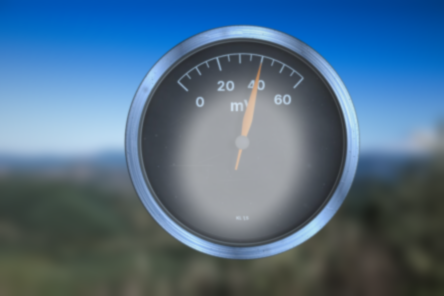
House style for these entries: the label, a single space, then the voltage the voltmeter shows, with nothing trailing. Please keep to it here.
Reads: 40 mV
